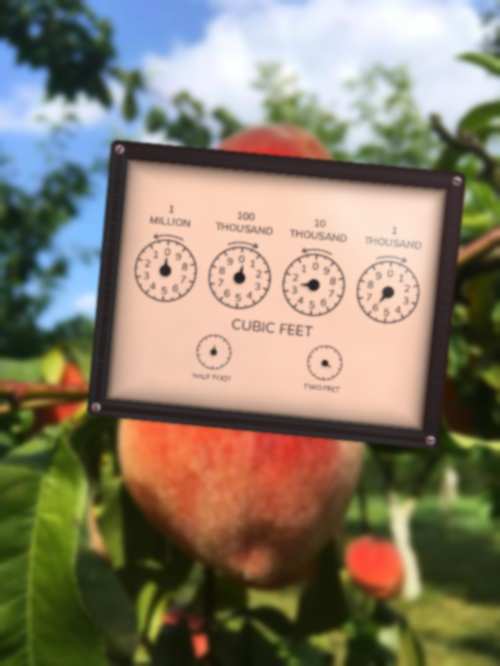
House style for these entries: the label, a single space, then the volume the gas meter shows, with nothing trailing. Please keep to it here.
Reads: 2600 ft³
